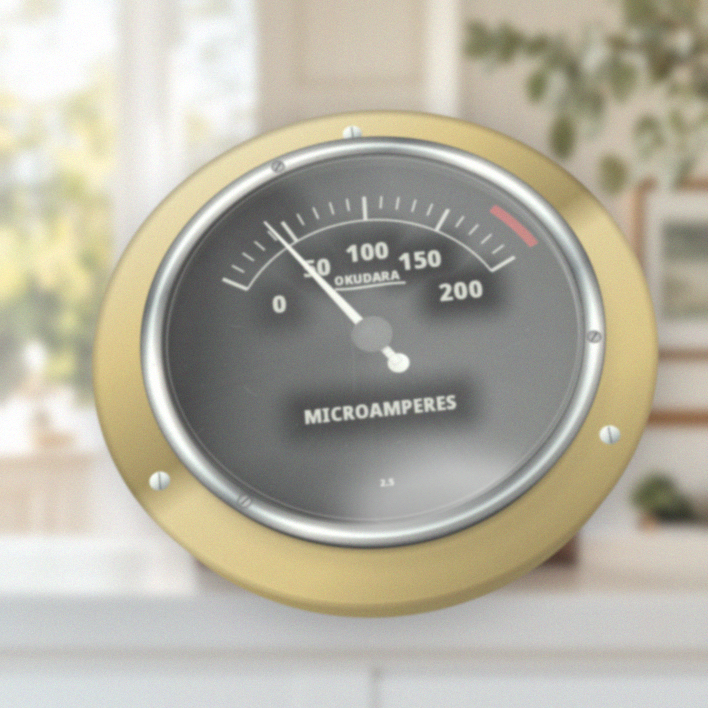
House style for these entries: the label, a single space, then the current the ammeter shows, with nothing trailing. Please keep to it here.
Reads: 40 µA
